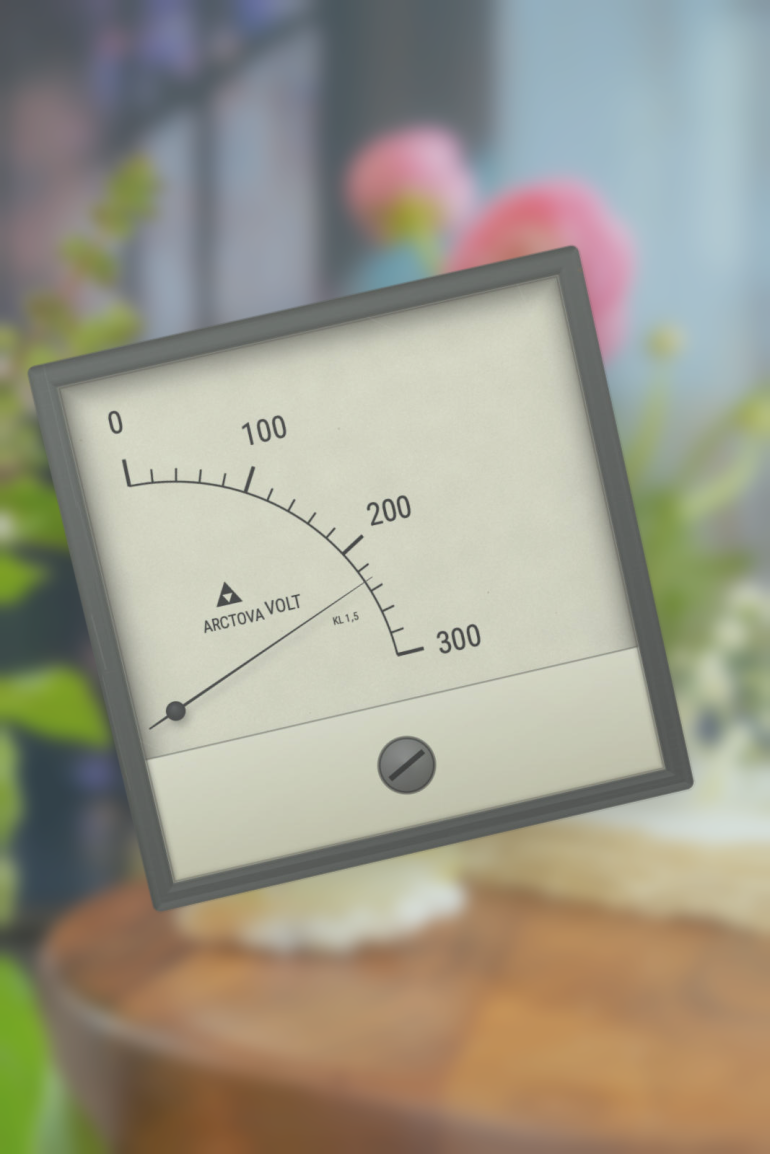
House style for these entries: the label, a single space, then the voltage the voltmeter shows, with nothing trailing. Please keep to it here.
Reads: 230 V
